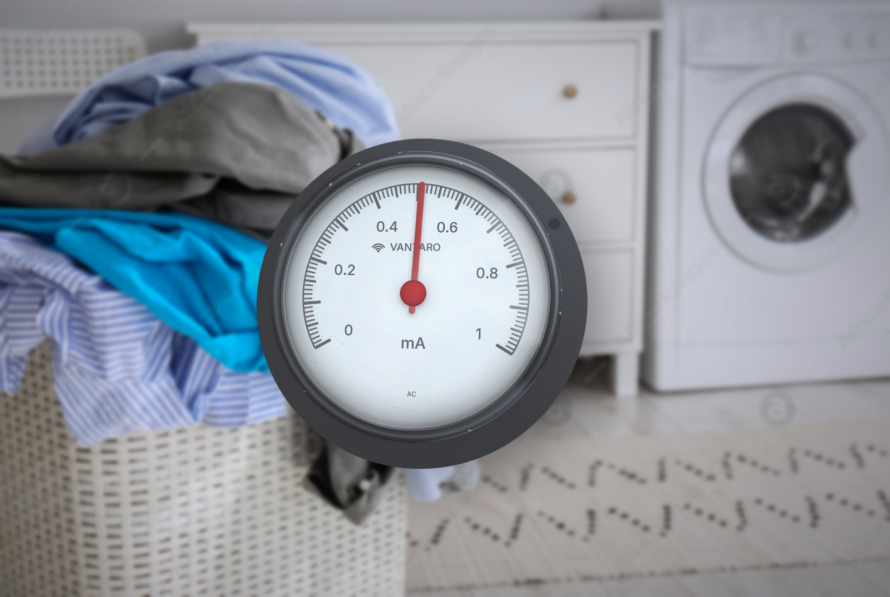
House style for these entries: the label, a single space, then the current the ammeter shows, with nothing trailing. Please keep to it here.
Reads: 0.51 mA
